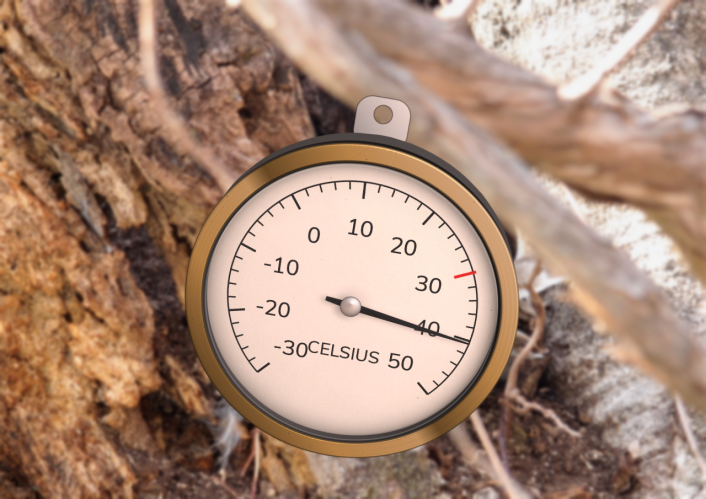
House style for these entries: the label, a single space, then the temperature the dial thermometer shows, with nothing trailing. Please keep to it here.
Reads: 40 °C
